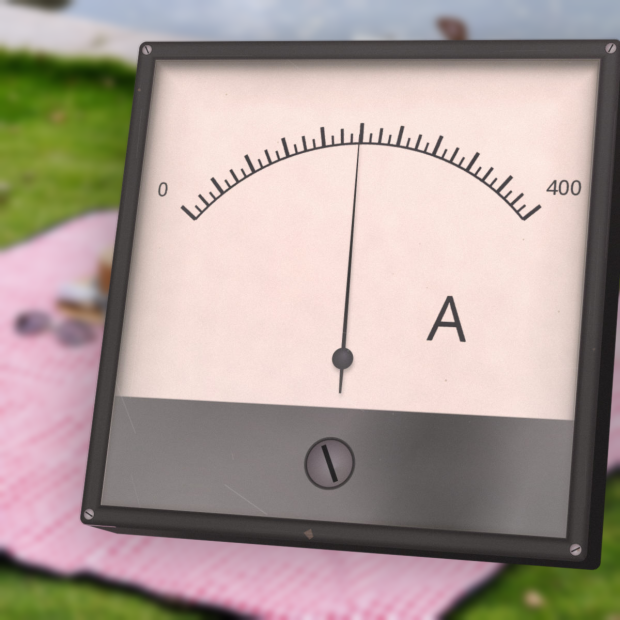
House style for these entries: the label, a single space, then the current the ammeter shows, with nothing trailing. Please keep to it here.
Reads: 200 A
